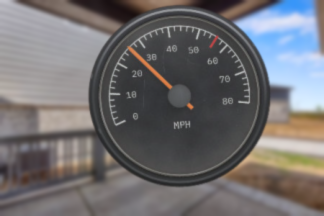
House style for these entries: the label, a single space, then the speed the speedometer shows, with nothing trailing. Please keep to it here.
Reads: 26 mph
